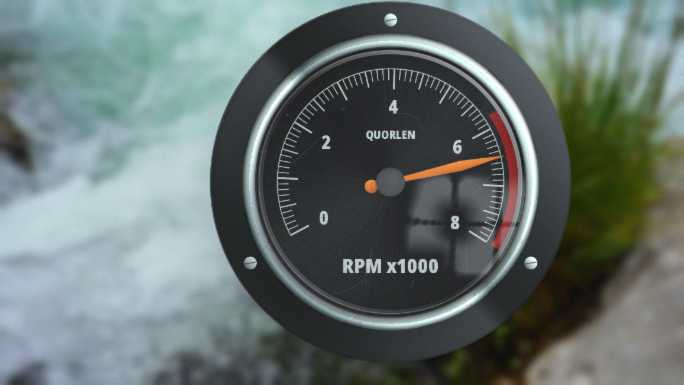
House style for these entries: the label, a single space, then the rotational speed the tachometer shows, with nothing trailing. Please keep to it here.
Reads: 6500 rpm
